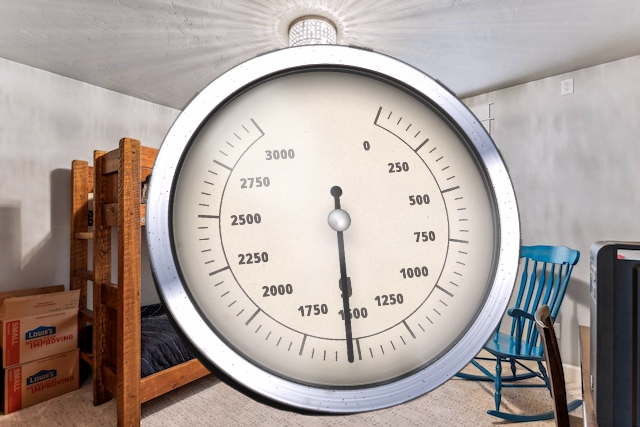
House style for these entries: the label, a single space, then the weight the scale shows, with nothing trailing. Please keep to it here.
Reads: 1550 g
